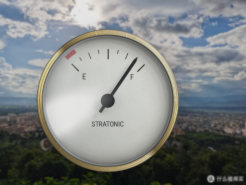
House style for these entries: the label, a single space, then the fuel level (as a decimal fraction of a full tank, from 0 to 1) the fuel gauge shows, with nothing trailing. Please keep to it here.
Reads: 0.875
